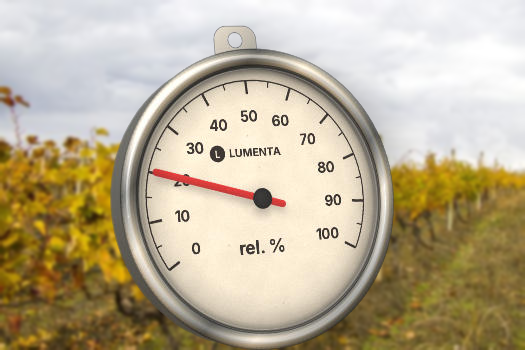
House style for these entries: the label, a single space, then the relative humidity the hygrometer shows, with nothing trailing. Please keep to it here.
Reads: 20 %
